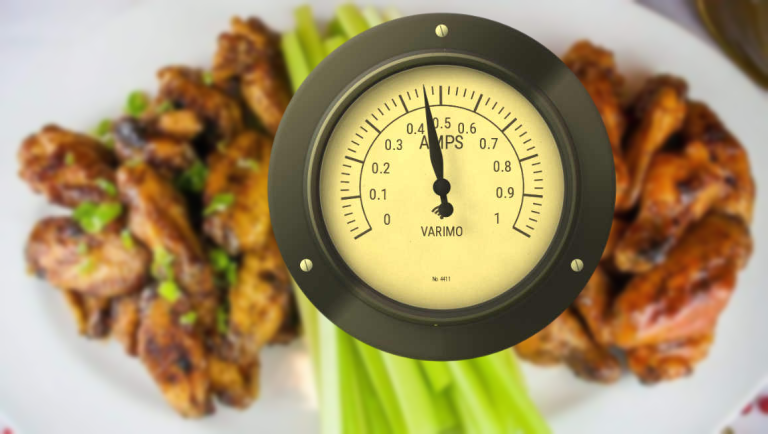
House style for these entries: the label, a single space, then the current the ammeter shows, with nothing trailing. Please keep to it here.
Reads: 0.46 A
